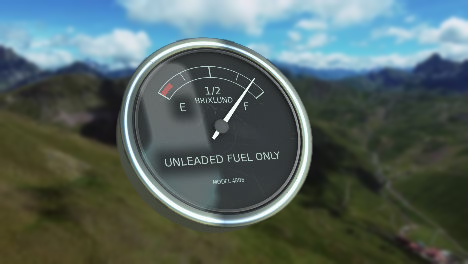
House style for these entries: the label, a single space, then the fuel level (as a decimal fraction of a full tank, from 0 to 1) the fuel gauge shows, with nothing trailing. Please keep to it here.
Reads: 0.875
